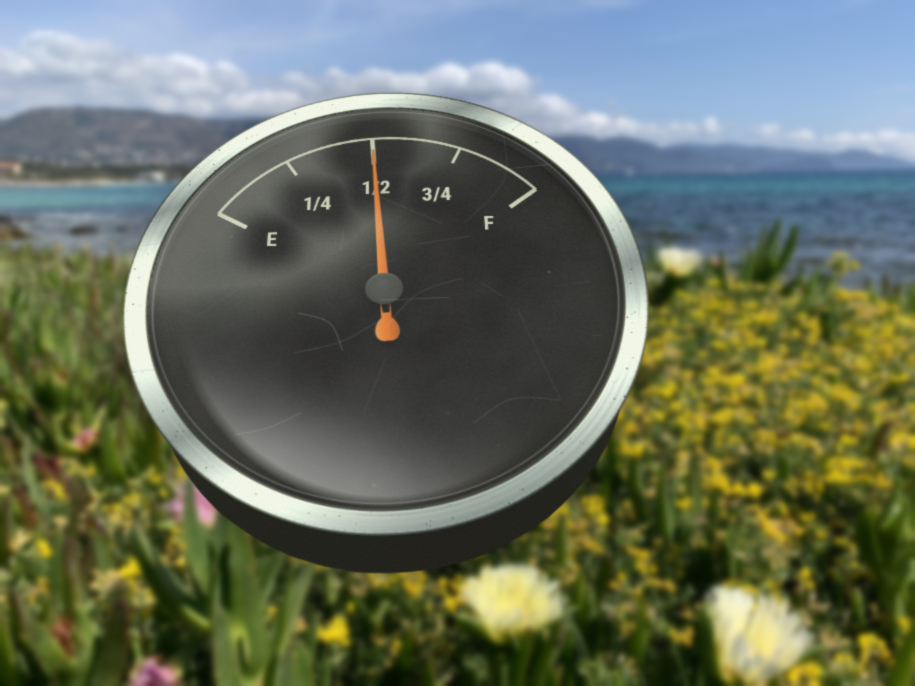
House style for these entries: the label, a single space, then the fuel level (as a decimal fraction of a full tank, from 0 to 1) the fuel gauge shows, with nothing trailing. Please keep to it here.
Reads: 0.5
